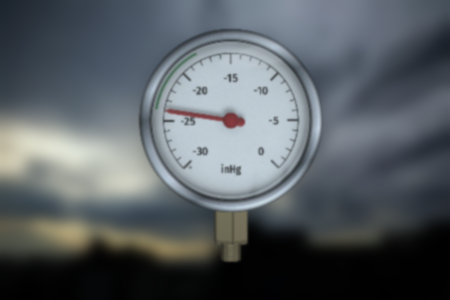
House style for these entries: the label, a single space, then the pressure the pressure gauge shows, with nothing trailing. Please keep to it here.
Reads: -24 inHg
